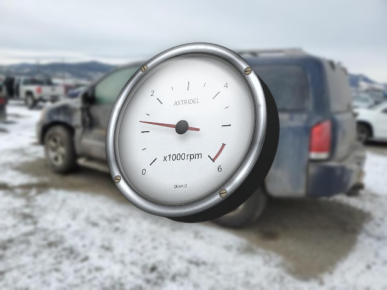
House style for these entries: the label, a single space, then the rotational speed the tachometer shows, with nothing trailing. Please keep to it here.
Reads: 1250 rpm
